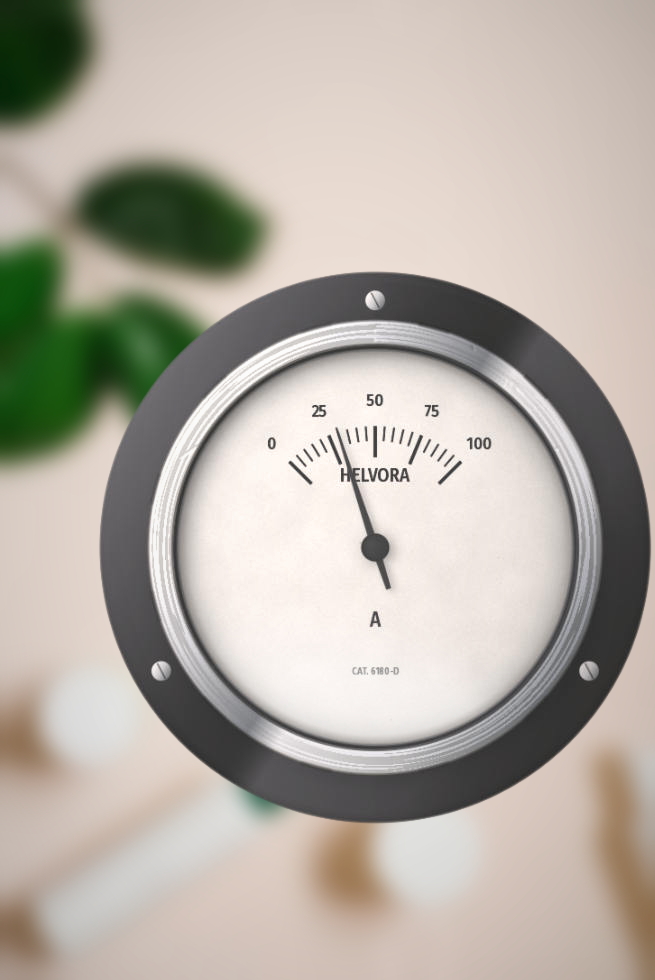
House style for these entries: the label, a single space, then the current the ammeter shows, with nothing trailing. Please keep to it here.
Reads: 30 A
